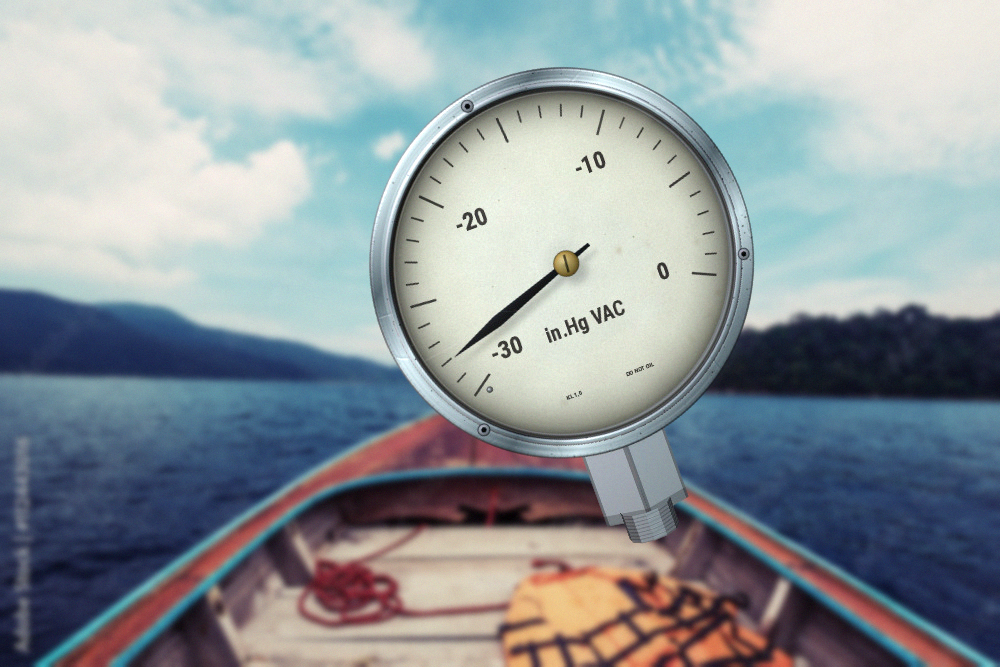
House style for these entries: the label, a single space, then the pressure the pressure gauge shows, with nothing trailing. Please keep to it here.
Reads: -28 inHg
